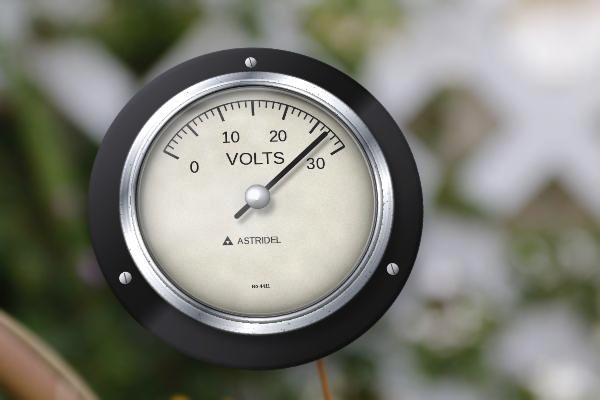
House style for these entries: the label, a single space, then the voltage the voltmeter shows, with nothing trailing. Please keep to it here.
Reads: 27 V
